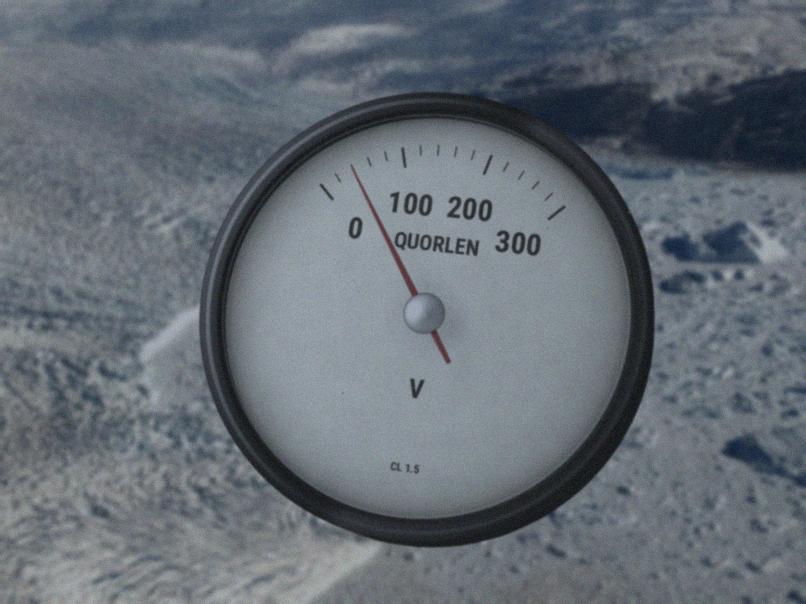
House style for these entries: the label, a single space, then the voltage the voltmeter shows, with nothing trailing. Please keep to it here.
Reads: 40 V
